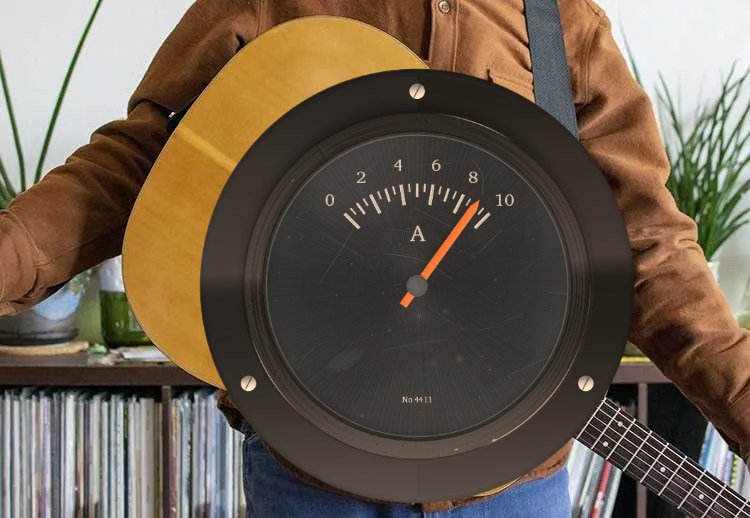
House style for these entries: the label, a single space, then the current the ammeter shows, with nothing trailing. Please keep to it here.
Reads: 9 A
